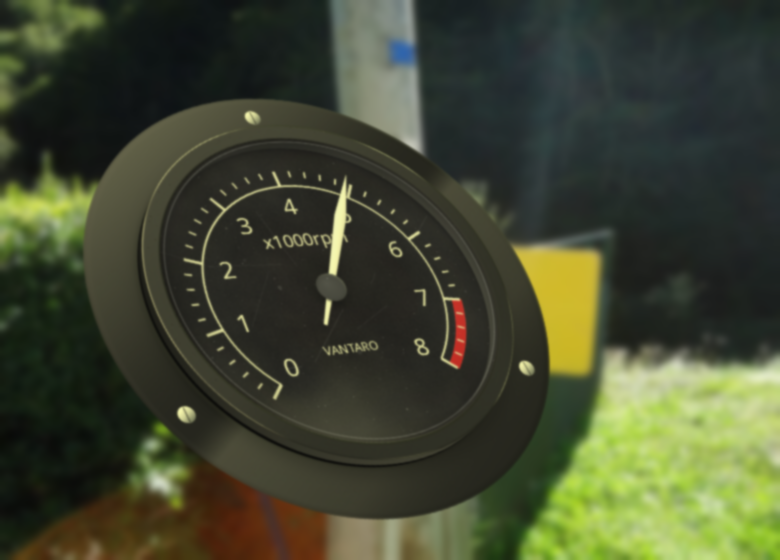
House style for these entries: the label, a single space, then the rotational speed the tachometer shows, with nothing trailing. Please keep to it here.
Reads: 4900 rpm
